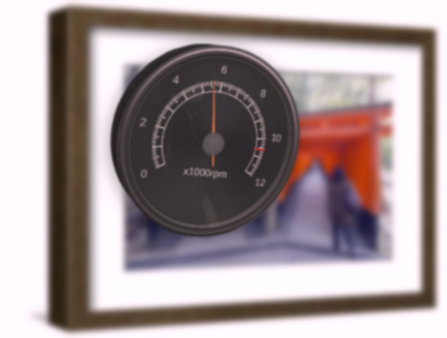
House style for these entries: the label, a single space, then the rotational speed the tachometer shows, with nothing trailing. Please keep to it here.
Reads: 5500 rpm
